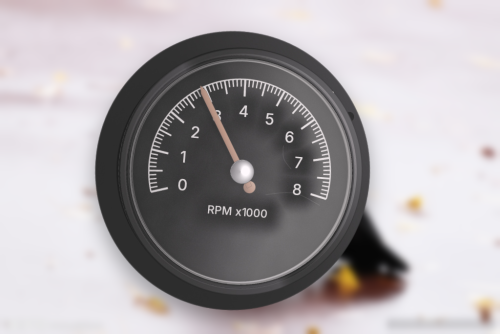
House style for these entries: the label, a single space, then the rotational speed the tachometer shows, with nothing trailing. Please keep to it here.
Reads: 2900 rpm
